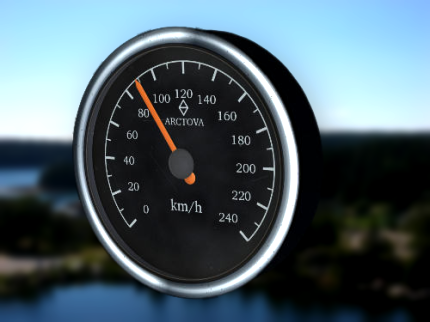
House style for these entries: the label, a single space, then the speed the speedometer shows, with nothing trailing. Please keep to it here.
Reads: 90 km/h
